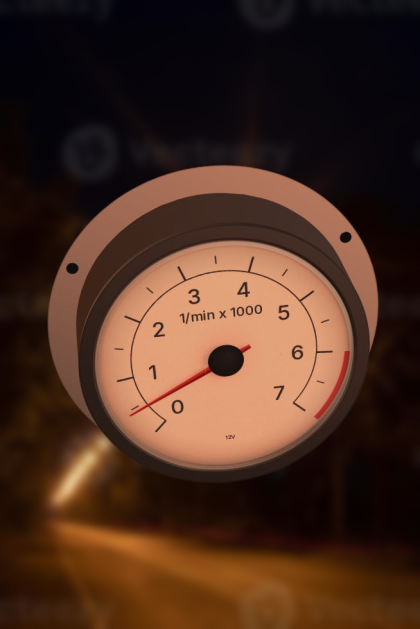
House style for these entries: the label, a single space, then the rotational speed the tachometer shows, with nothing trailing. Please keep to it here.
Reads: 500 rpm
